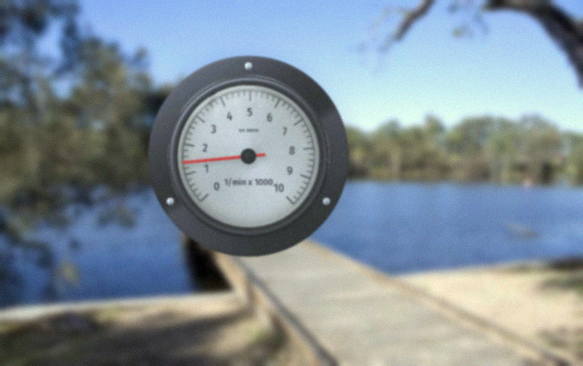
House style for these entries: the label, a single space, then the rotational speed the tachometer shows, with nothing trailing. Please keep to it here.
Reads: 1400 rpm
